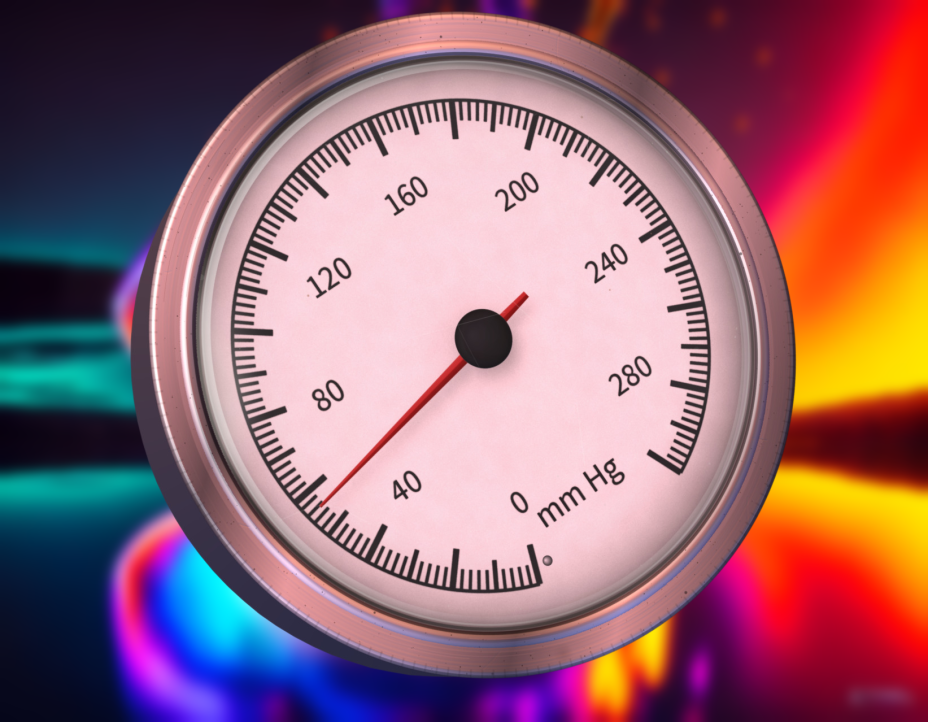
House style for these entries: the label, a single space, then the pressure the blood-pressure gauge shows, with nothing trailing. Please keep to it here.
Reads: 56 mmHg
